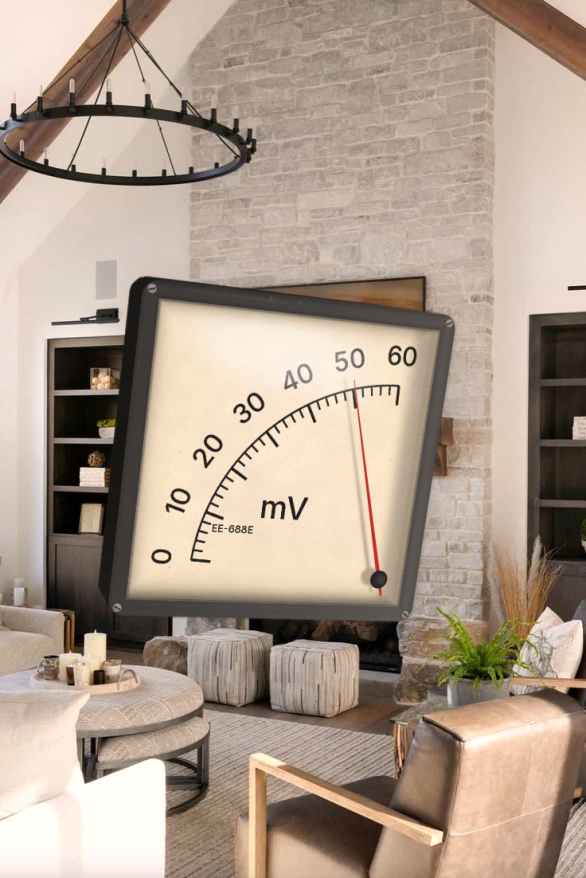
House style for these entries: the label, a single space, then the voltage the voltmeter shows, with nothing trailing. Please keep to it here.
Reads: 50 mV
